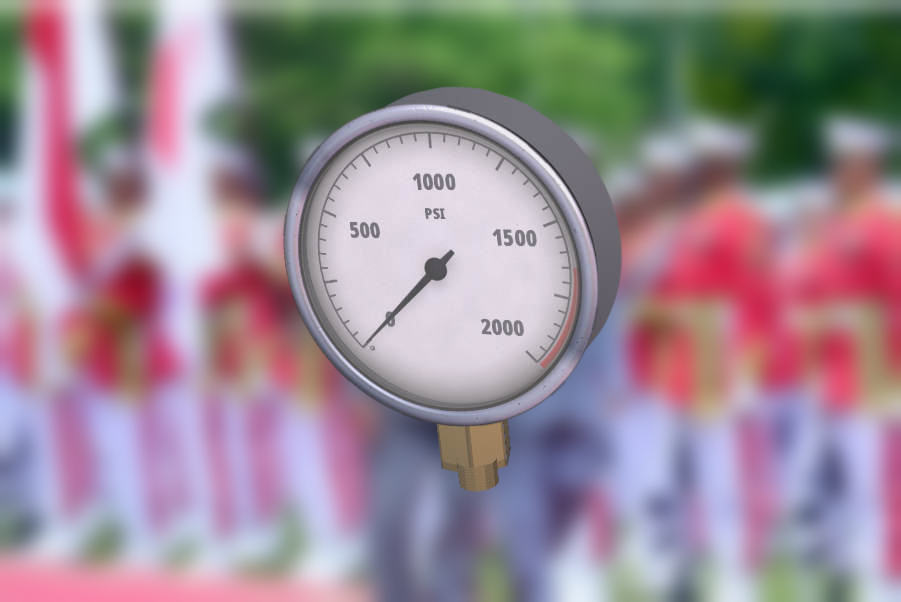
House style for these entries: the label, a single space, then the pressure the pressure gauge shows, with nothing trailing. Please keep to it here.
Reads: 0 psi
